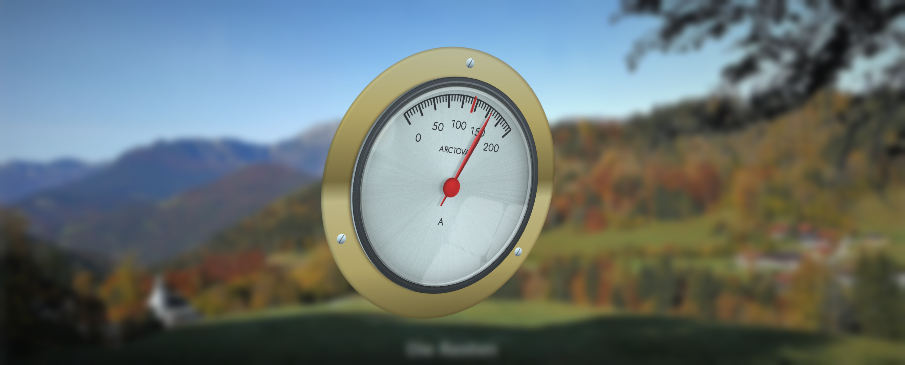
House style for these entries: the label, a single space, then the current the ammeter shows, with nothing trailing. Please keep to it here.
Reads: 150 A
